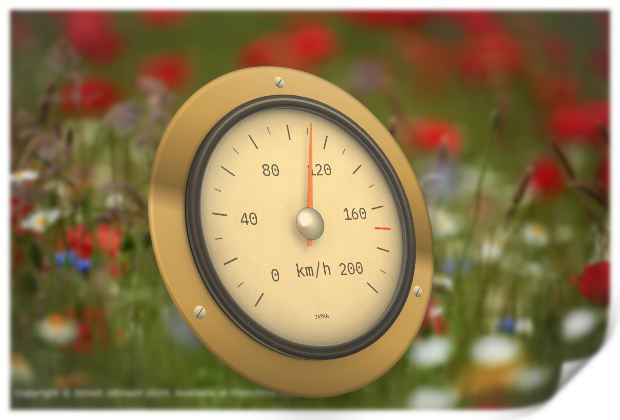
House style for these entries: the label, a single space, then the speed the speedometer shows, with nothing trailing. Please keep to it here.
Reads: 110 km/h
